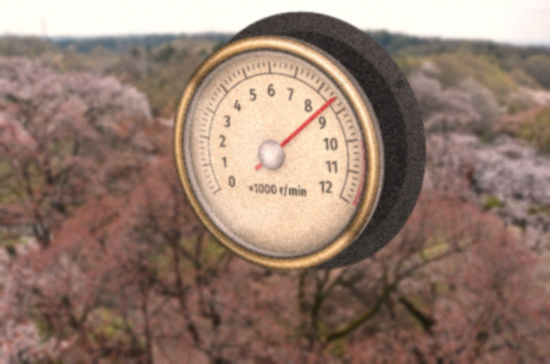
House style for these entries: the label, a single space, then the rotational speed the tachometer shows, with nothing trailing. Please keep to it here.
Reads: 8600 rpm
